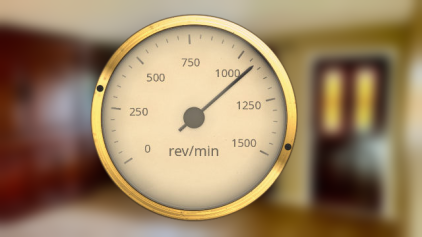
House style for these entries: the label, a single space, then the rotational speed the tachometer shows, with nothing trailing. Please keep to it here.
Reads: 1075 rpm
